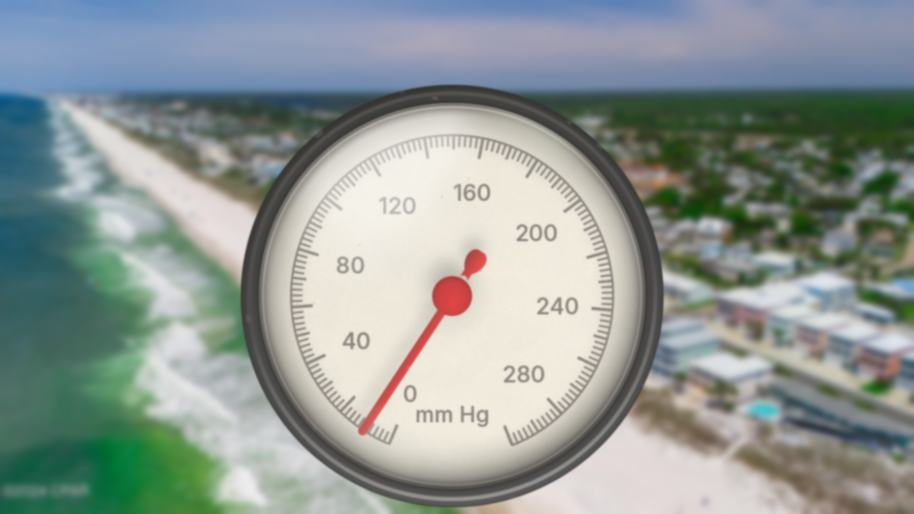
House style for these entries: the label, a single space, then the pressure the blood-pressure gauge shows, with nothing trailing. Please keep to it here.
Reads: 10 mmHg
